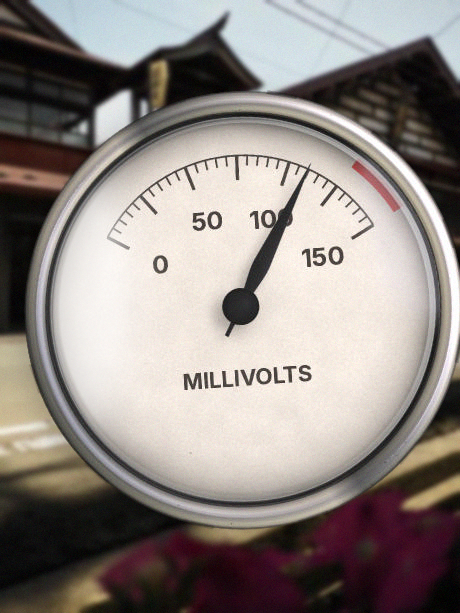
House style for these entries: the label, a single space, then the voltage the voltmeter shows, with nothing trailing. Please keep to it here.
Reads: 110 mV
